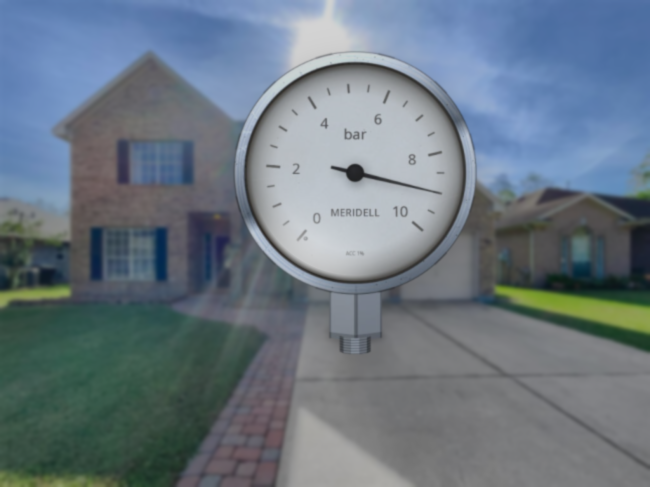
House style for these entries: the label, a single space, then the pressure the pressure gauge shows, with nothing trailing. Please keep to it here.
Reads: 9 bar
